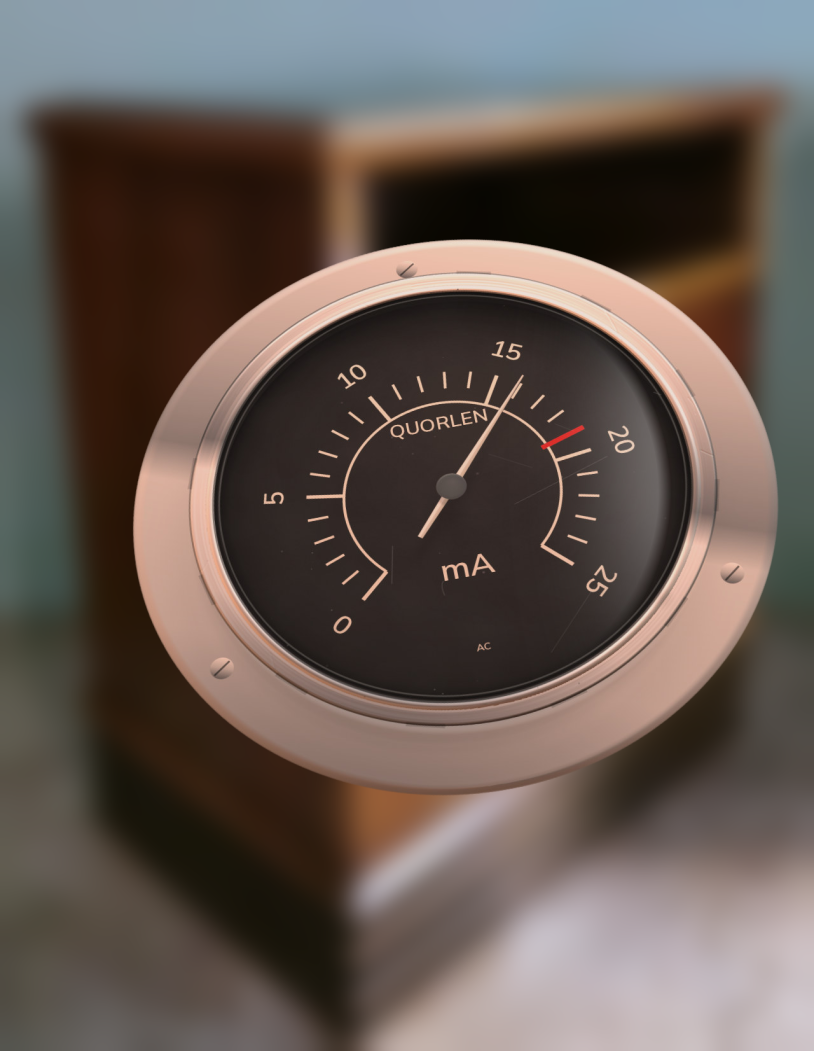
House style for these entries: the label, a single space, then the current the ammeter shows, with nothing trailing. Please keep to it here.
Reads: 16 mA
